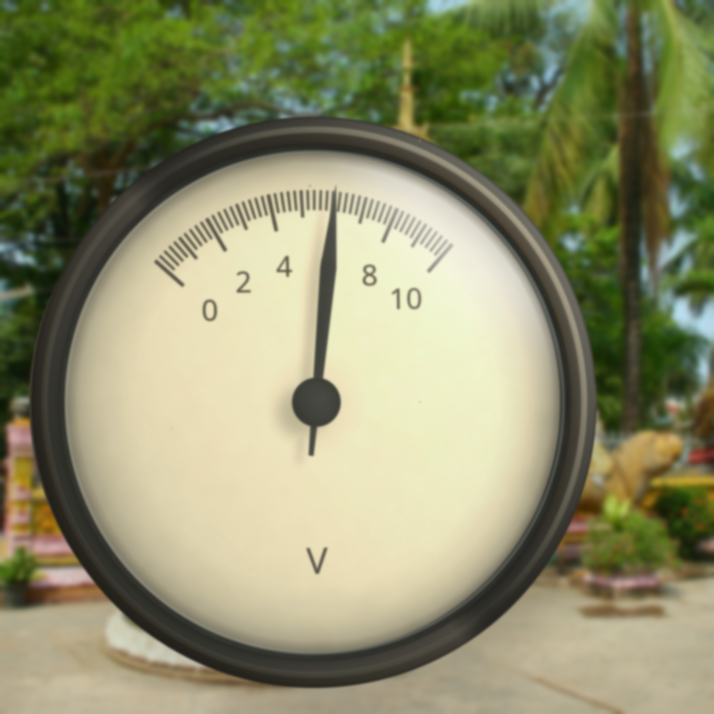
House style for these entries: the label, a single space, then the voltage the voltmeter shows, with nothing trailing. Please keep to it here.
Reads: 6 V
